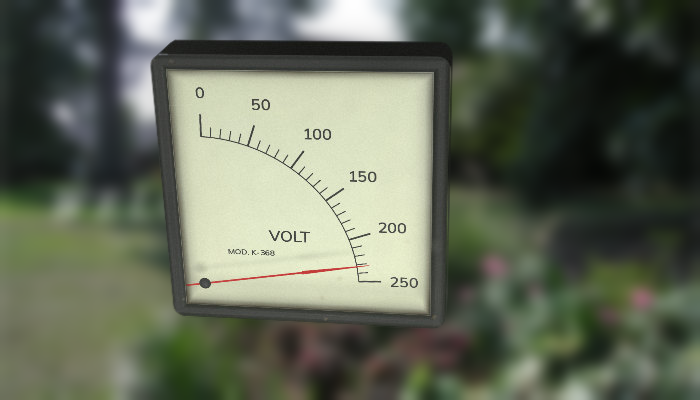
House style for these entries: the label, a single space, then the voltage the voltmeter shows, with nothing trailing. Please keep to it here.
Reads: 230 V
